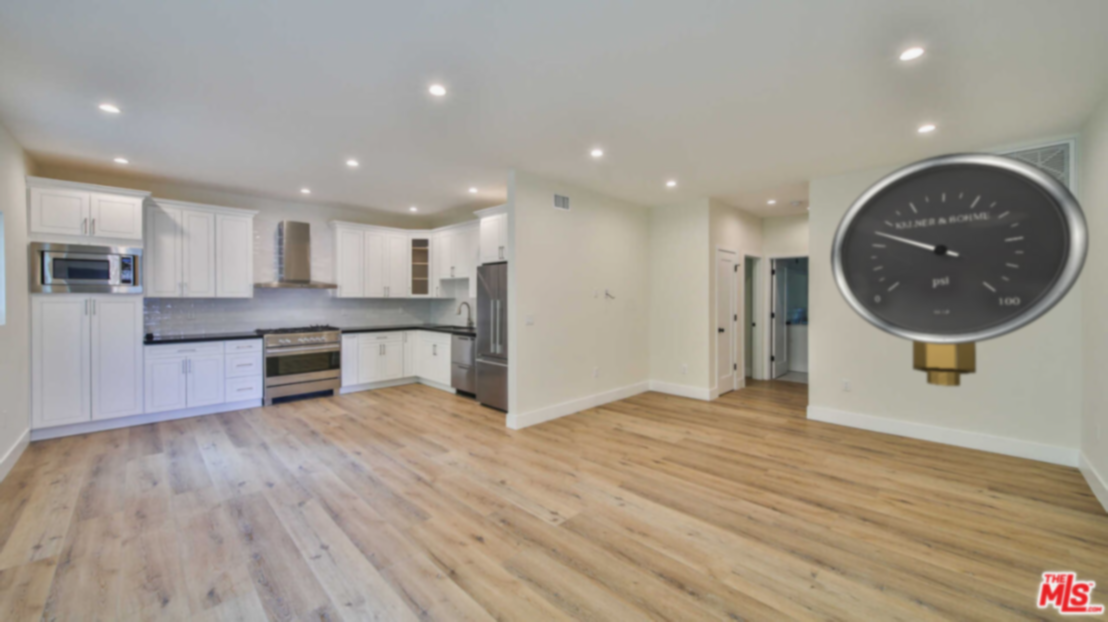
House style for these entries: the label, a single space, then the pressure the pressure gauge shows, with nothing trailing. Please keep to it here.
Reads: 25 psi
